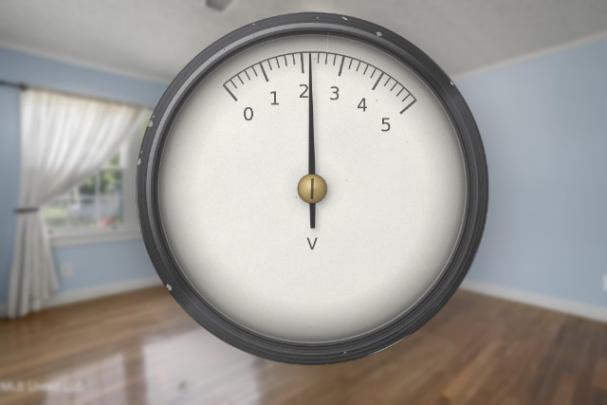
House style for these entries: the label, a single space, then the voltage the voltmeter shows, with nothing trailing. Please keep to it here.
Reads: 2.2 V
